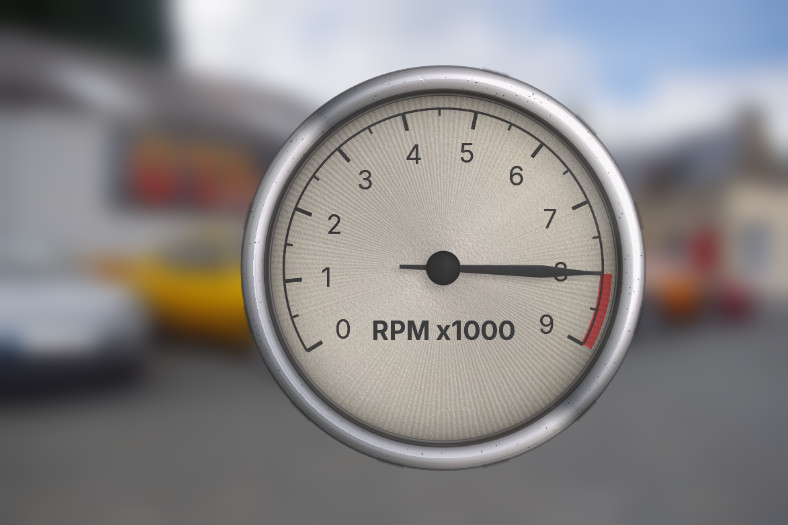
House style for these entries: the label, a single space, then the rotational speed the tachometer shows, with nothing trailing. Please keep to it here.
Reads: 8000 rpm
